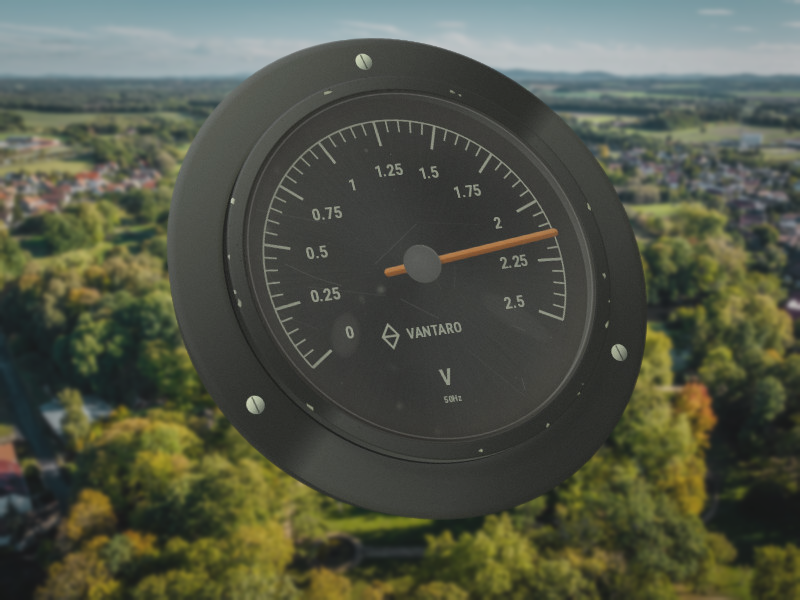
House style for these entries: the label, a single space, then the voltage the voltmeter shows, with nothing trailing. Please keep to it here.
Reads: 2.15 V
